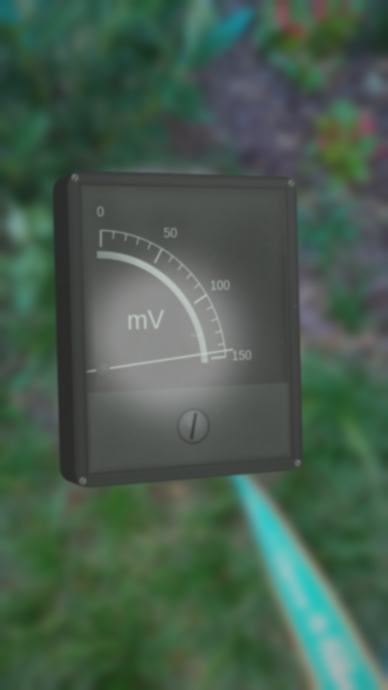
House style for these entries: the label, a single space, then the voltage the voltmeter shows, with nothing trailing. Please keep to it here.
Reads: 145 mV
